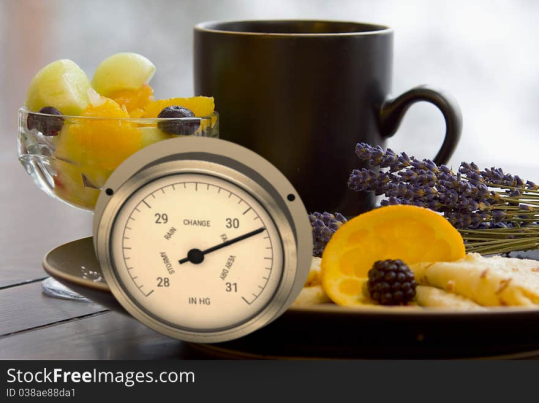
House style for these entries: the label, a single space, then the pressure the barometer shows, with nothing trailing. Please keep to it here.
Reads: 30.2 inHg
